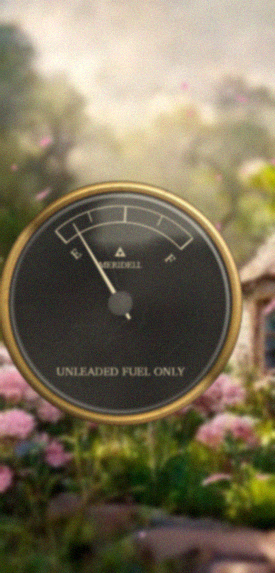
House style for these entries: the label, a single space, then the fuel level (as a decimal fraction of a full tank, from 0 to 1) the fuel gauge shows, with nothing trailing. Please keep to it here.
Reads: 0.125
